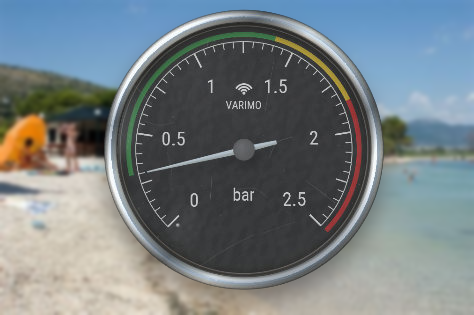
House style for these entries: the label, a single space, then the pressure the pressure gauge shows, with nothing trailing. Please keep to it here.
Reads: 0.3 bar
